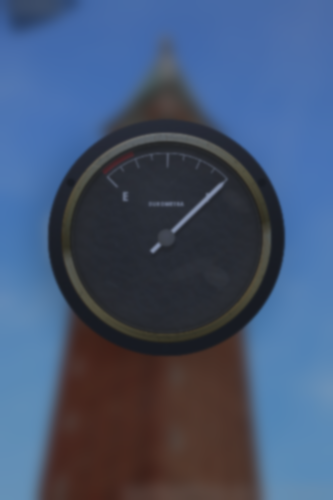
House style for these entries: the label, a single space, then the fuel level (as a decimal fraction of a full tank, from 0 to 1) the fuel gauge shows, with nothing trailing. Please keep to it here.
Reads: 1
